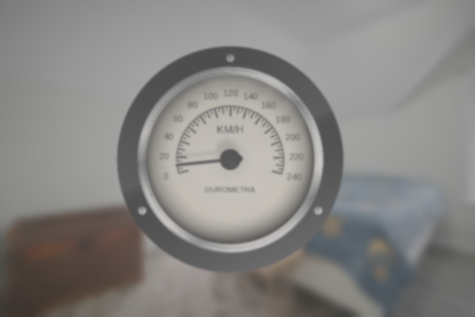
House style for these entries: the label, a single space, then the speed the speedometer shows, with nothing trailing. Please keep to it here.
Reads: 10 km/h
